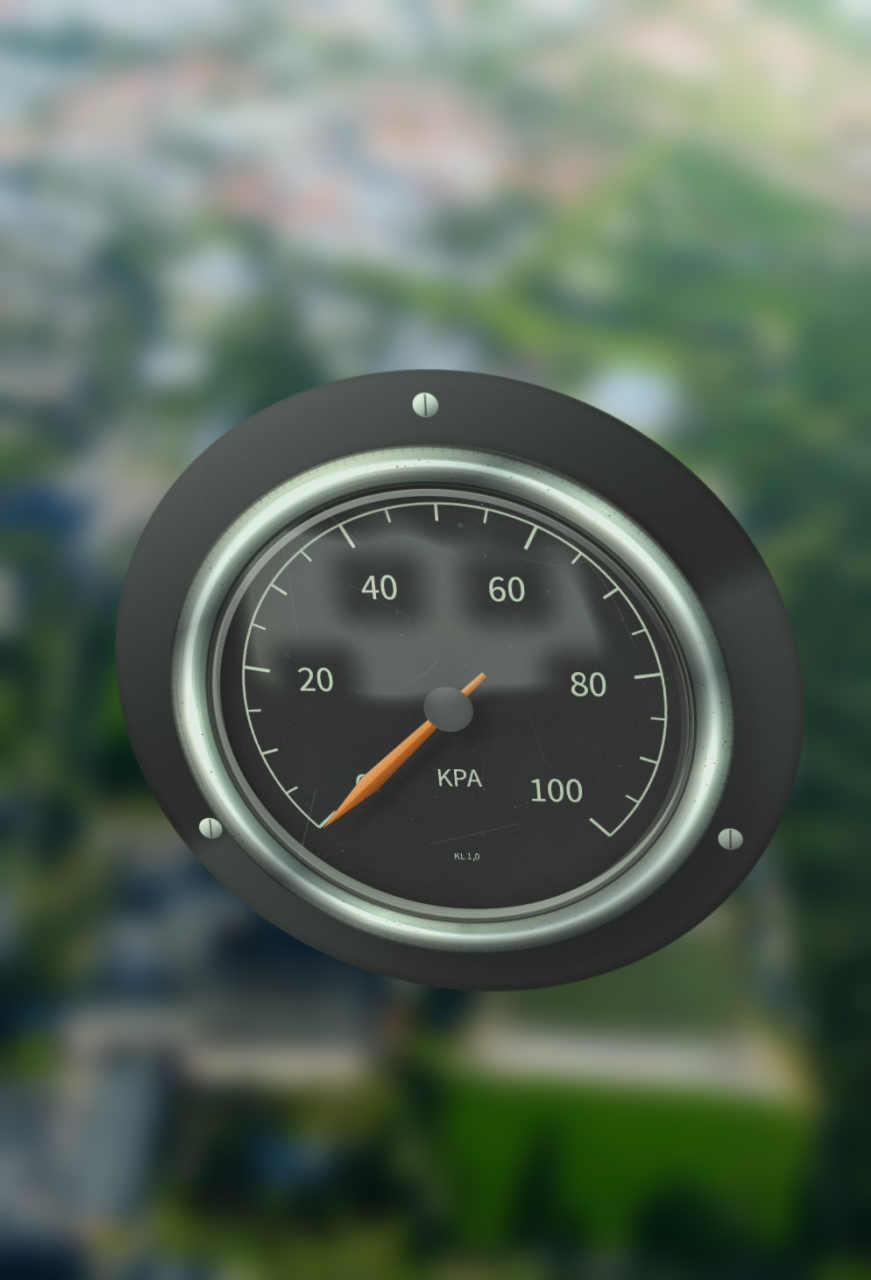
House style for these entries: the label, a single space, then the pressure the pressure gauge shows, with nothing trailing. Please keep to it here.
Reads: 0 kPa
